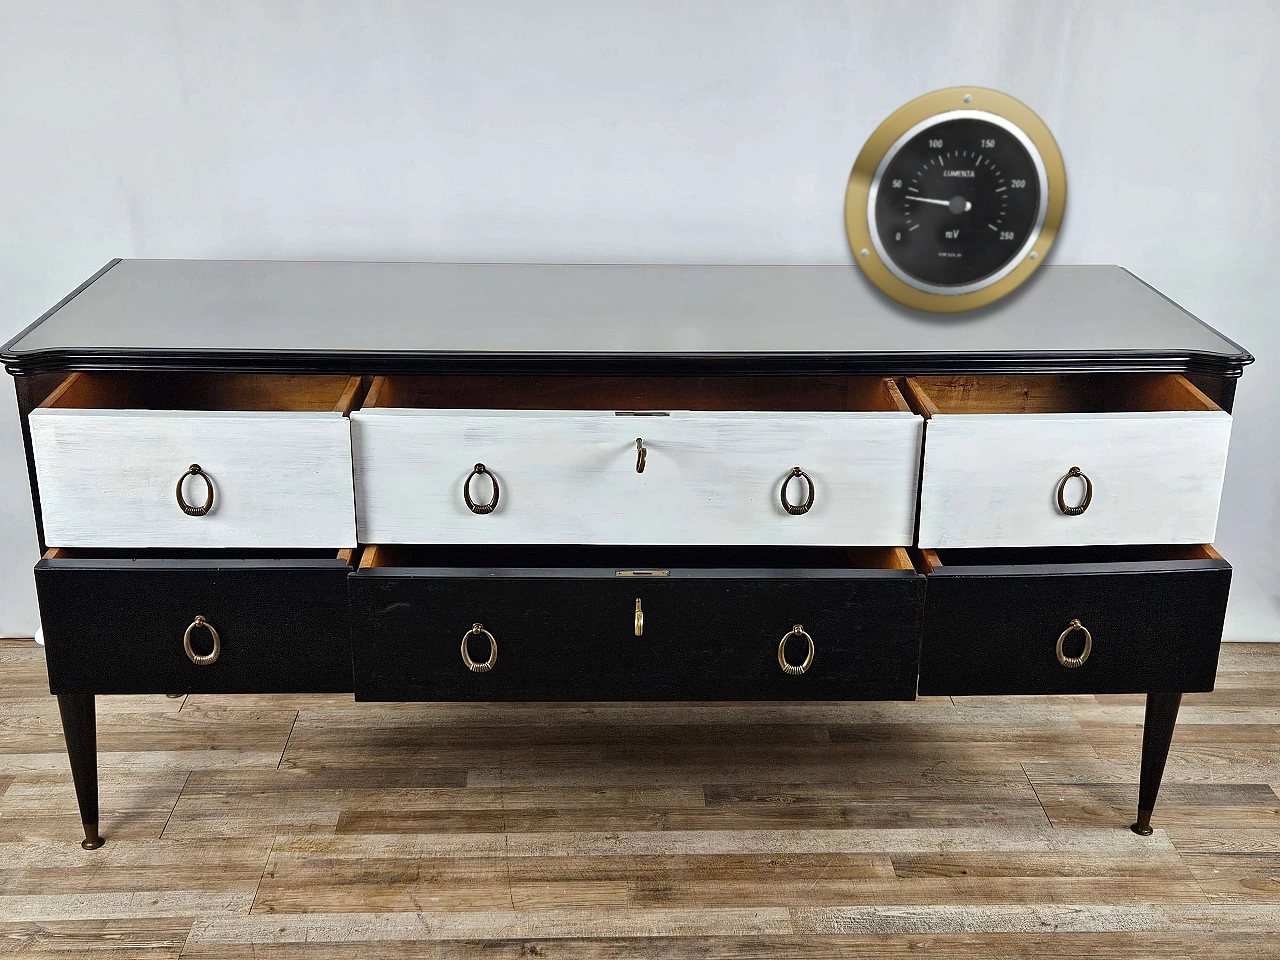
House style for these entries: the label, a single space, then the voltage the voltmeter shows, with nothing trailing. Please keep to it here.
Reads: 40 mV
